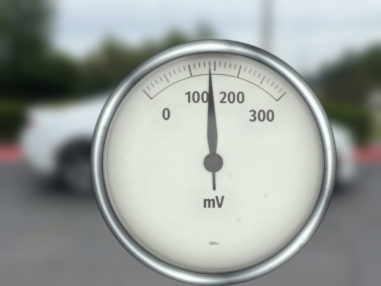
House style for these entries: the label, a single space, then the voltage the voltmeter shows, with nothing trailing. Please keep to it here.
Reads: 140 mV
